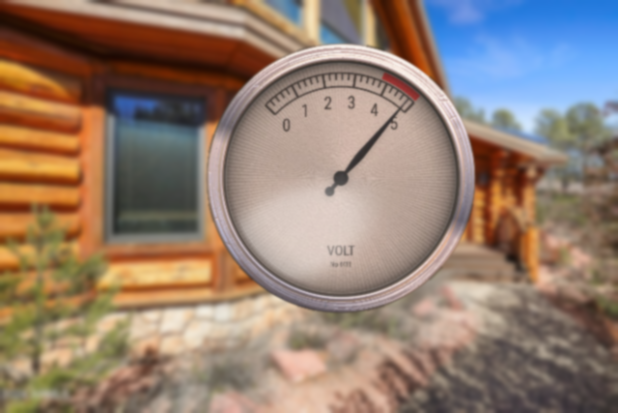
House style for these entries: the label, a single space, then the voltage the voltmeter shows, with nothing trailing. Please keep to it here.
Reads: 4.8 V
